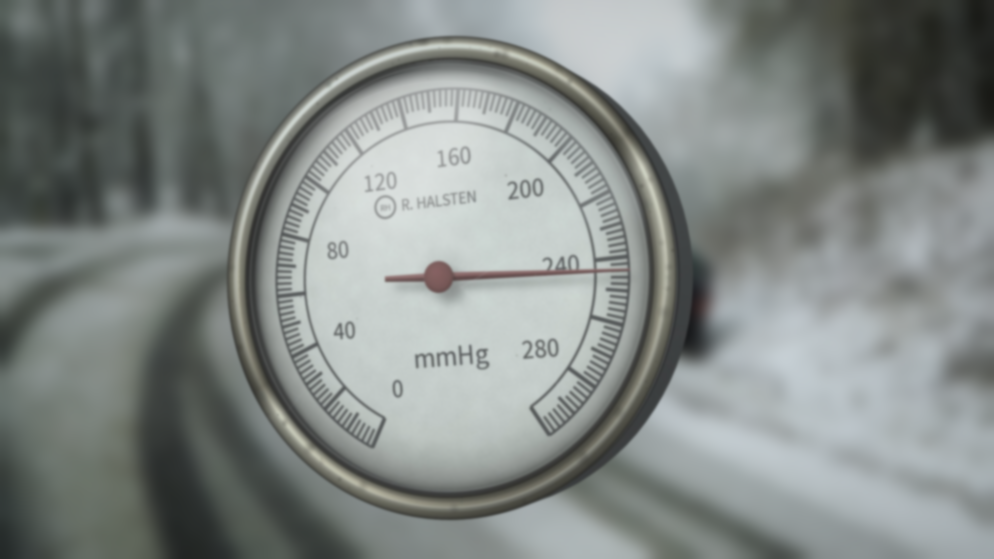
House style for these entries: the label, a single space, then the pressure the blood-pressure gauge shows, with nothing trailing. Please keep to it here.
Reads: 244 mmHg
